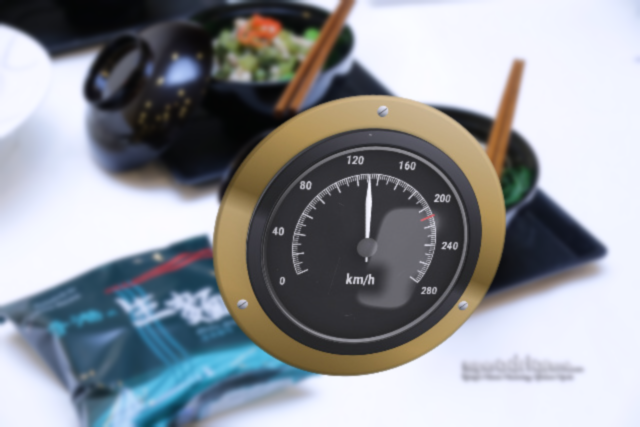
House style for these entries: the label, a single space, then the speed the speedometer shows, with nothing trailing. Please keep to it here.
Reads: 130 km/h
